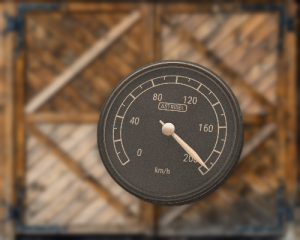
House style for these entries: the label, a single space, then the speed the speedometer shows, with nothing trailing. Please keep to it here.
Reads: 195 km/h
